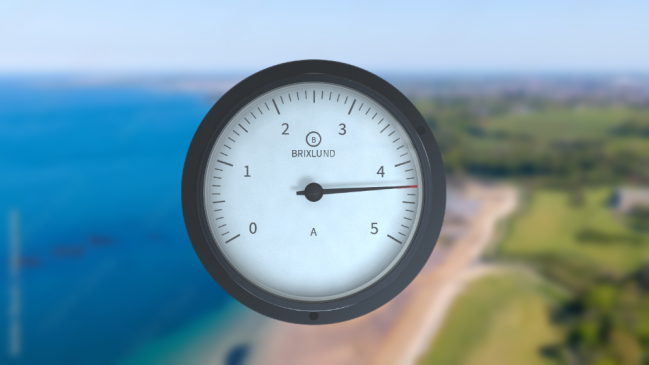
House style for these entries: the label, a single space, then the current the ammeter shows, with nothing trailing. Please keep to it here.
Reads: 4.3 A
